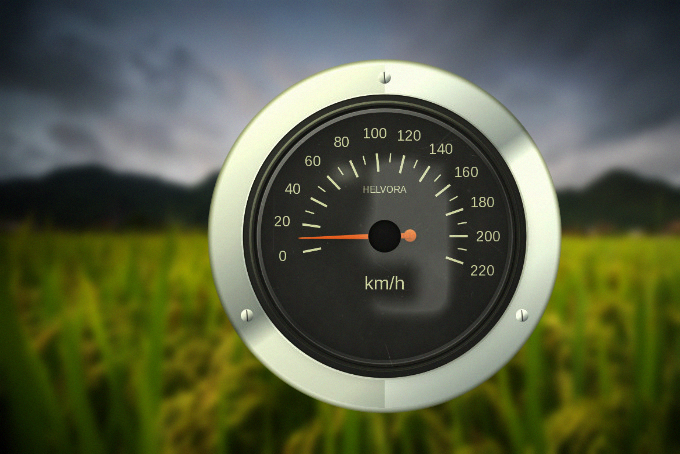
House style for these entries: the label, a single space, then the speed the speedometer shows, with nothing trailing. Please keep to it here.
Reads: 10 km/h
